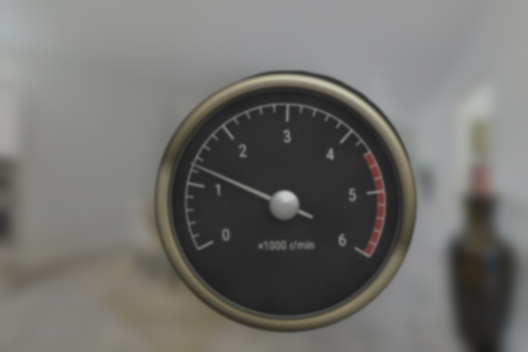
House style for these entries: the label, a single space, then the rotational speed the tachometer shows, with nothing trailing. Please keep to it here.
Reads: 1300 rpm
